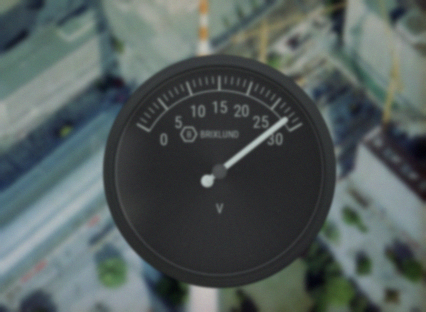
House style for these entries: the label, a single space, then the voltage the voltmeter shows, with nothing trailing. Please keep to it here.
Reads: 28 V
